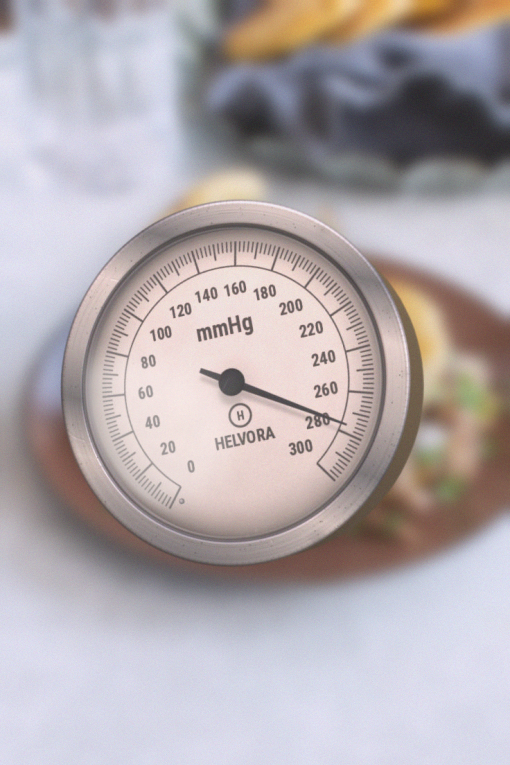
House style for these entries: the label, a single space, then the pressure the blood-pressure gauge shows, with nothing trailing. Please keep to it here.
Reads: 276 mmHg
